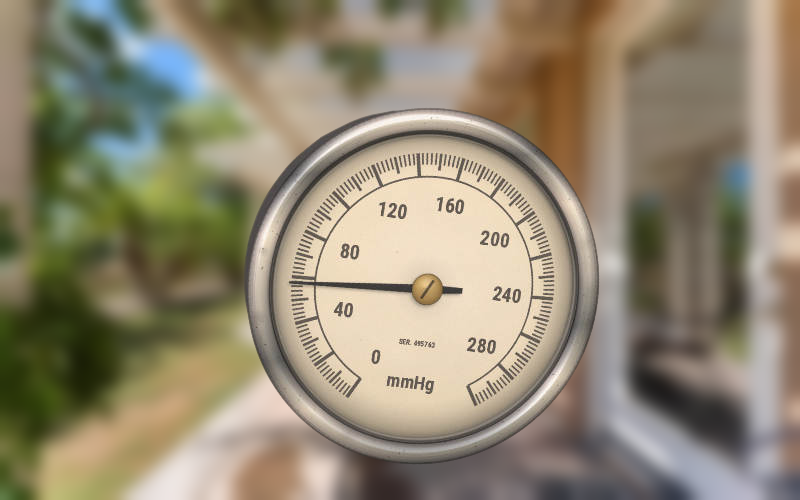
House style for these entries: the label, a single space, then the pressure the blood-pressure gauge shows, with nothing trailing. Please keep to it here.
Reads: 58 mmHg
